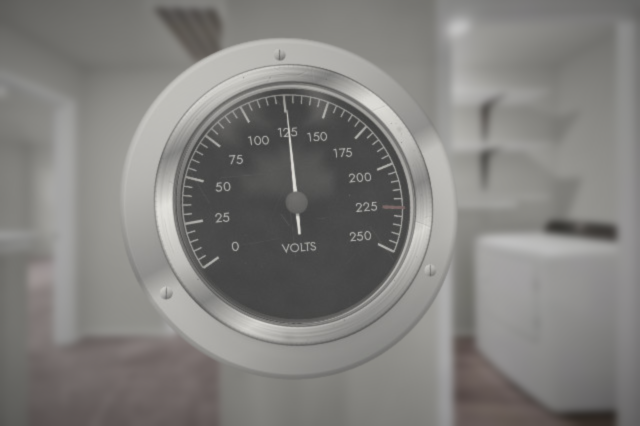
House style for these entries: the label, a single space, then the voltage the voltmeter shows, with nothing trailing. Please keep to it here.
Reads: 125 V
